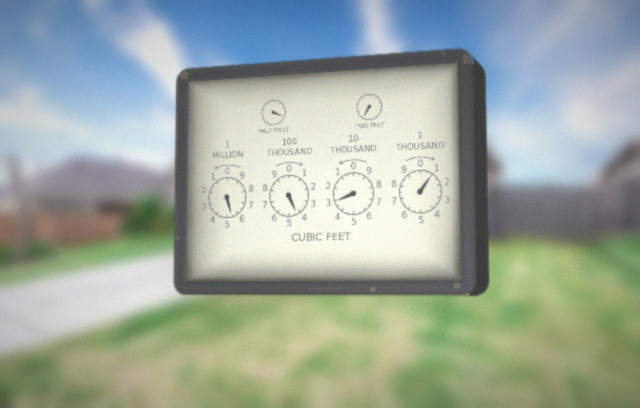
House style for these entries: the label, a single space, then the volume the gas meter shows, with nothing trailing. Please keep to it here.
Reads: 543100 ft³
